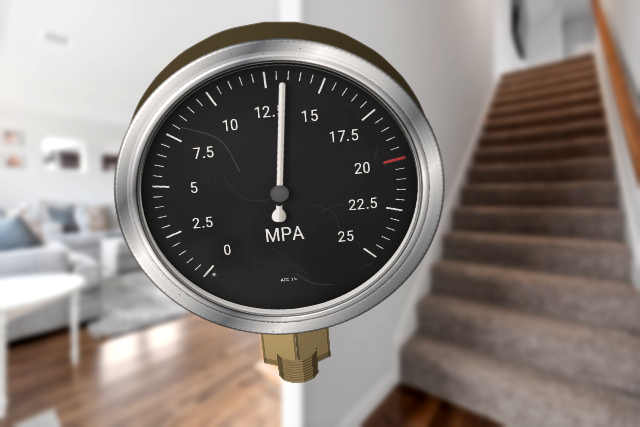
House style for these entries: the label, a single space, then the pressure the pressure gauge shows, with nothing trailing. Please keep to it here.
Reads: 13.25 MPa
